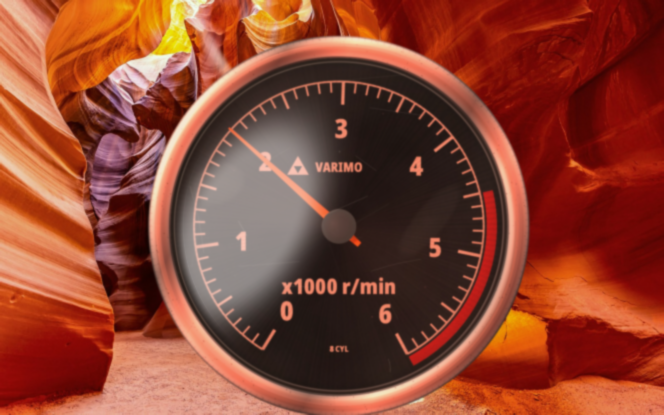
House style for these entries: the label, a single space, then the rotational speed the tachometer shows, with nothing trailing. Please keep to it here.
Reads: 2000 rpm
